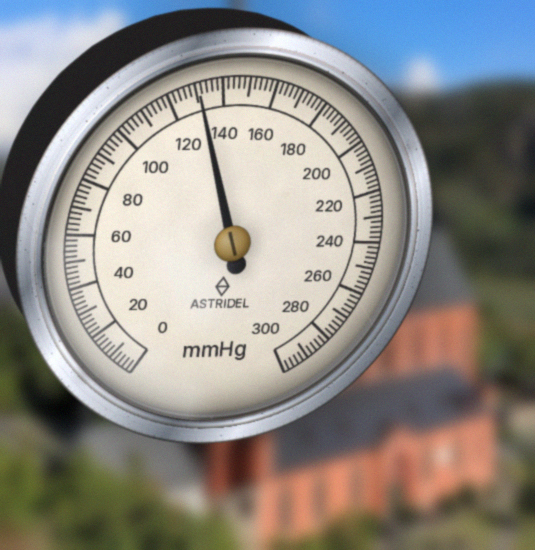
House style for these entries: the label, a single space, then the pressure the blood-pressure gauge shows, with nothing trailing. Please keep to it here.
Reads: 130 mmHg
